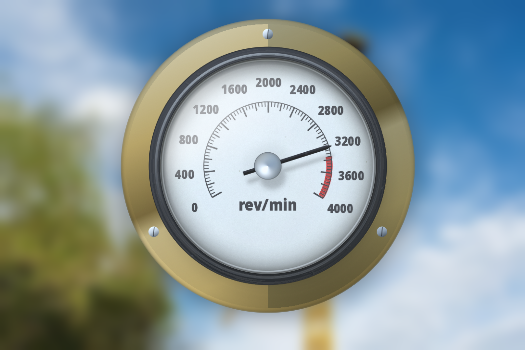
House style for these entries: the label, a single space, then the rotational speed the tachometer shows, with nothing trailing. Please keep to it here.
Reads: 3200 rpm
